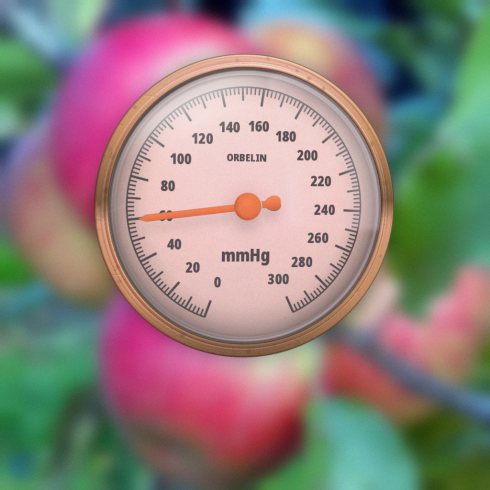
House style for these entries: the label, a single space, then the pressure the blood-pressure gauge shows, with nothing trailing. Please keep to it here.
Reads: 60 mmHg
